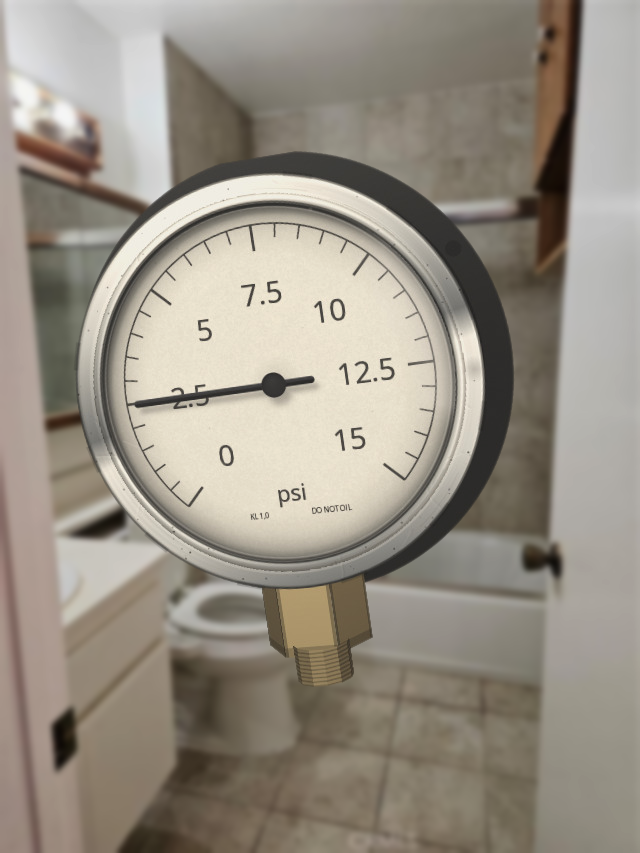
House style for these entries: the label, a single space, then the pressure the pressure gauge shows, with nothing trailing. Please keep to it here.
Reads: 2.5 psi
